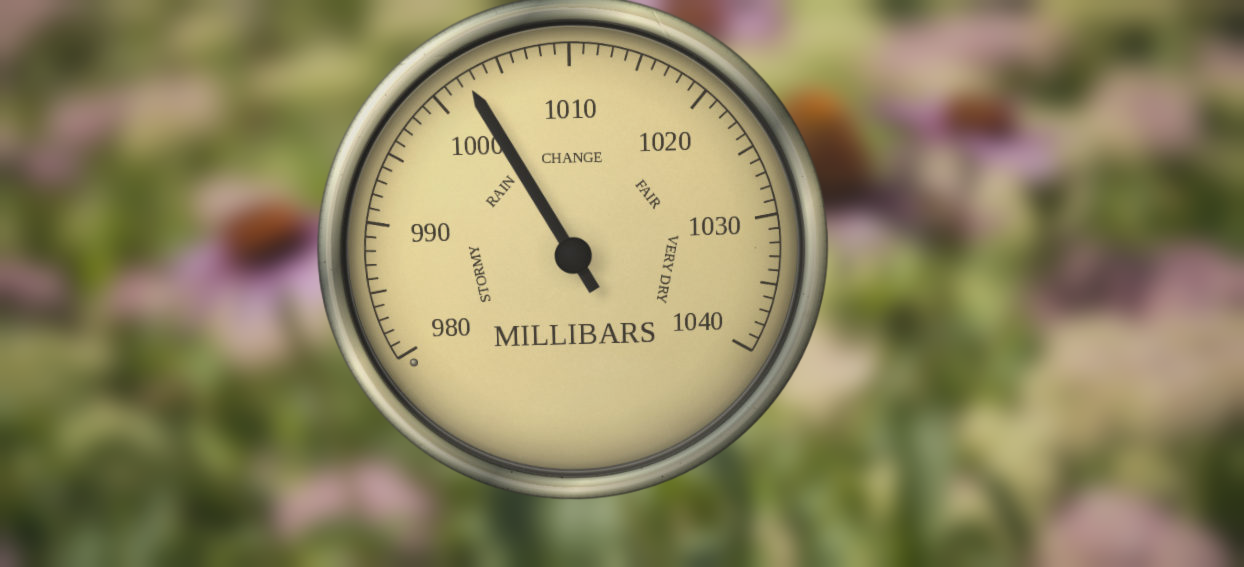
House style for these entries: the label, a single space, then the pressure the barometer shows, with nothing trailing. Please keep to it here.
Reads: 1002.5 mbar
